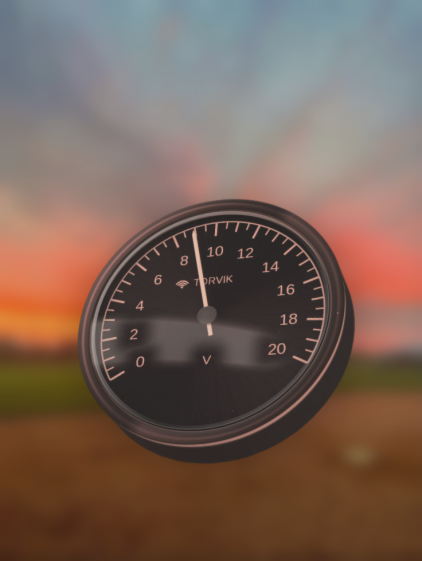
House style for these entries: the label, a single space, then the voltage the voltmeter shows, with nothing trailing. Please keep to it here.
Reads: 9 V
